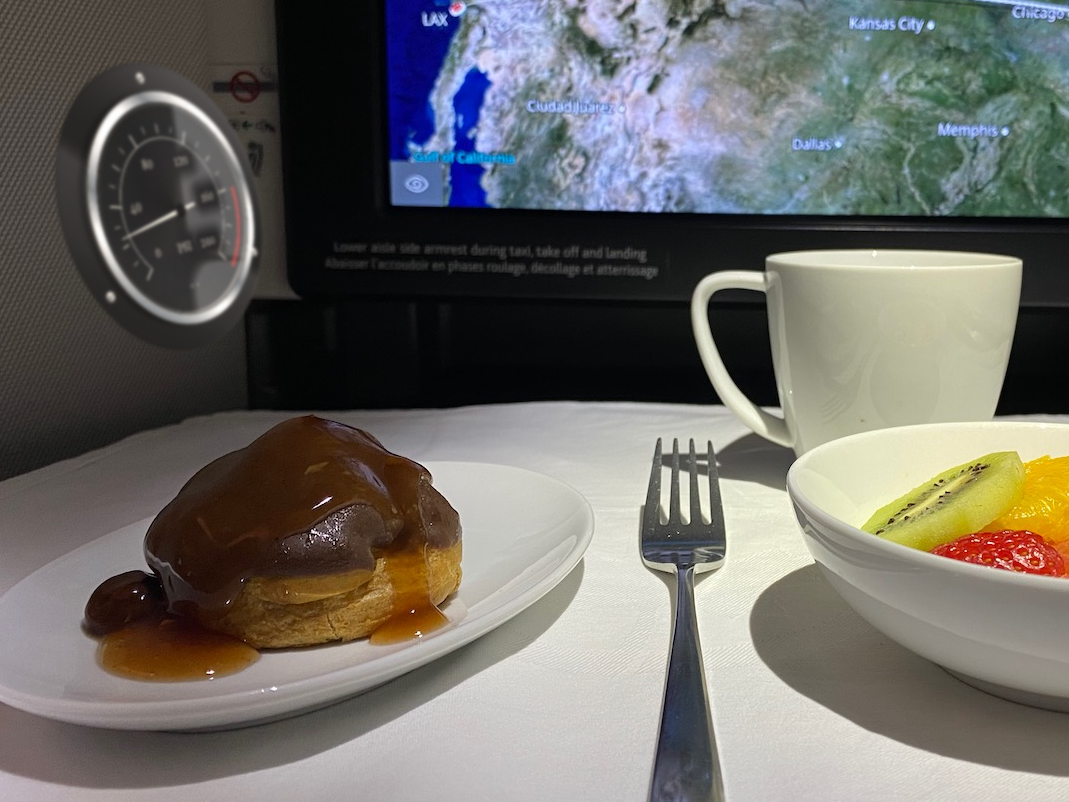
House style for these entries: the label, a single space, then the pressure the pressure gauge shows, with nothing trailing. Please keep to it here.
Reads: 25 psi
